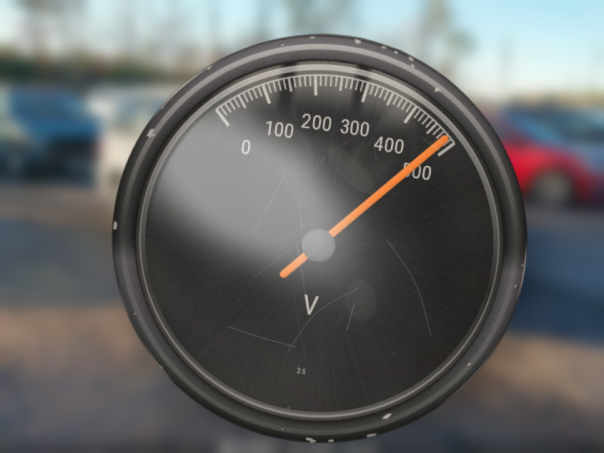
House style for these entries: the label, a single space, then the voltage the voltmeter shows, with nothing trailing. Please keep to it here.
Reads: 480 V
